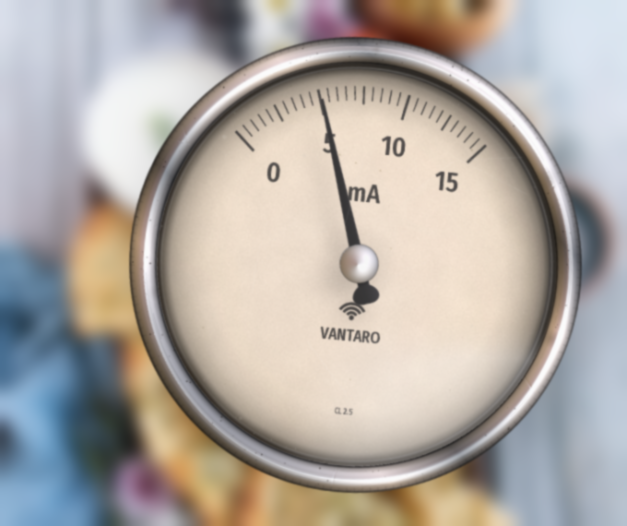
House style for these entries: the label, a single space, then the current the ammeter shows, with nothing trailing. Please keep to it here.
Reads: 5 mA
